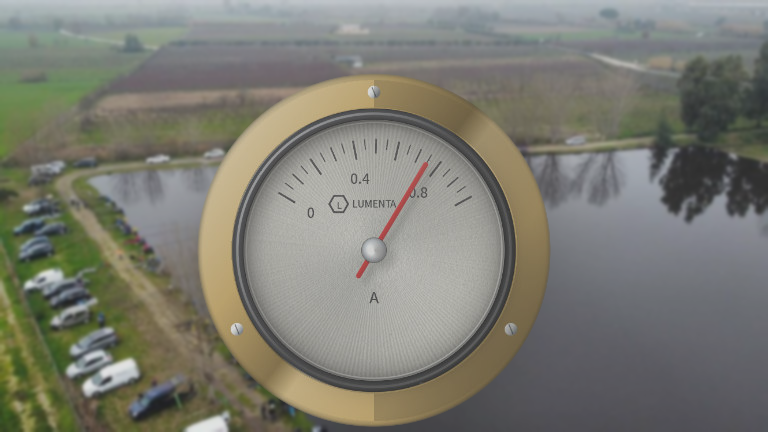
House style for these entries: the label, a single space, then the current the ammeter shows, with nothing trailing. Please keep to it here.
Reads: 0.75 A
